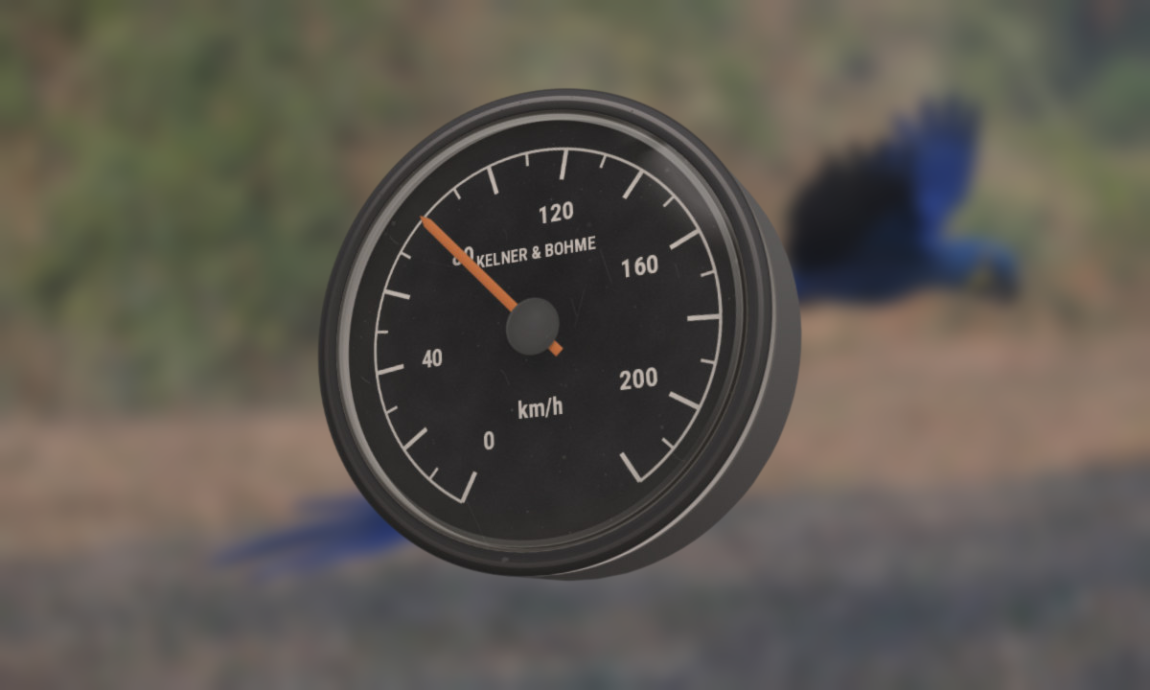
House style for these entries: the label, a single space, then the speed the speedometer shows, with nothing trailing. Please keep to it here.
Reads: 80 km/h
